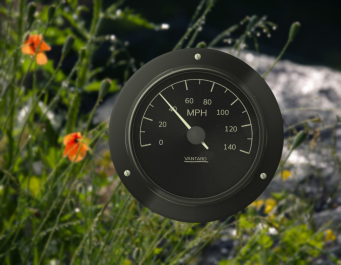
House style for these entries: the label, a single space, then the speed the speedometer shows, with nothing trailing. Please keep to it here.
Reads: 40 mph
